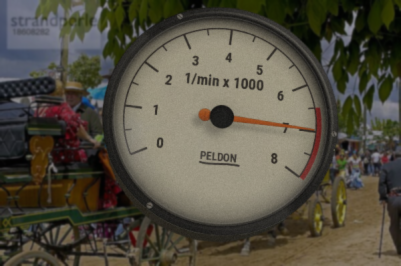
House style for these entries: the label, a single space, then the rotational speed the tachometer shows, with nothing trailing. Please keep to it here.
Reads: 7000 rpm
